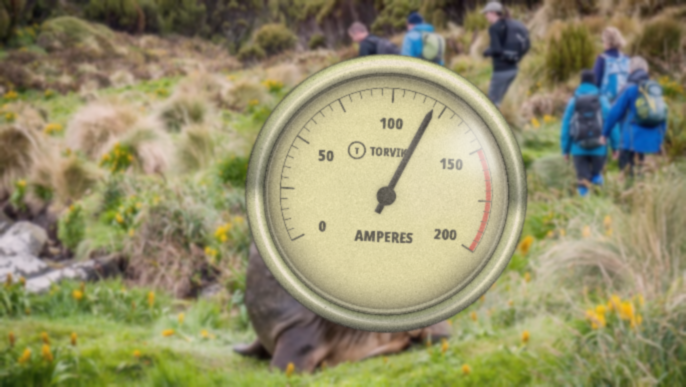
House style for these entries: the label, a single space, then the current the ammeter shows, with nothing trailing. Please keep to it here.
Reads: 120 A
